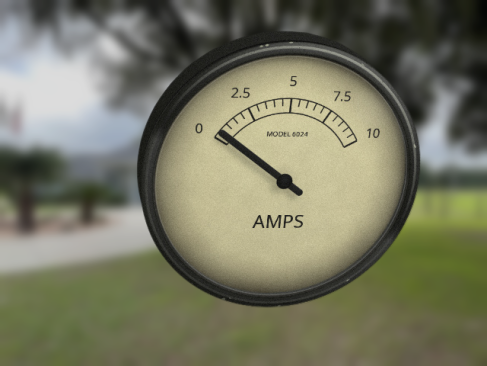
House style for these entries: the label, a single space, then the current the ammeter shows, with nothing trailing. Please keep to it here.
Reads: 0.5 A
